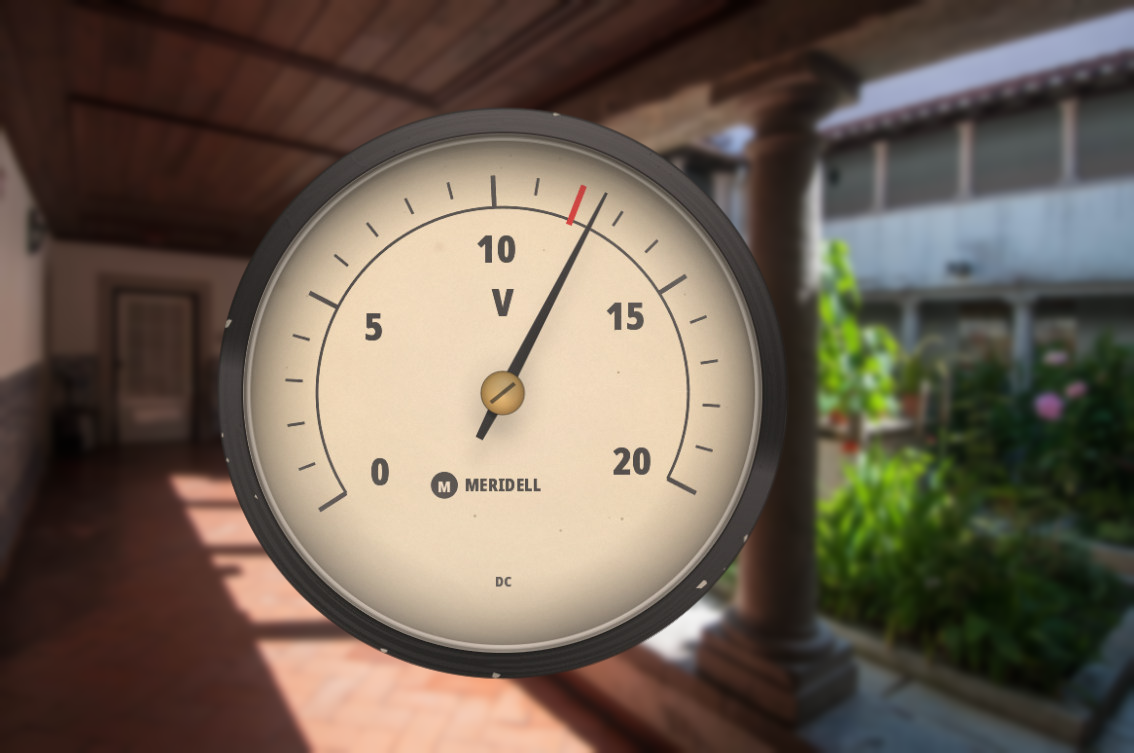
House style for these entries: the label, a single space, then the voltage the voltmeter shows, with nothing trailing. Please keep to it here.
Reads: 12.5 V
